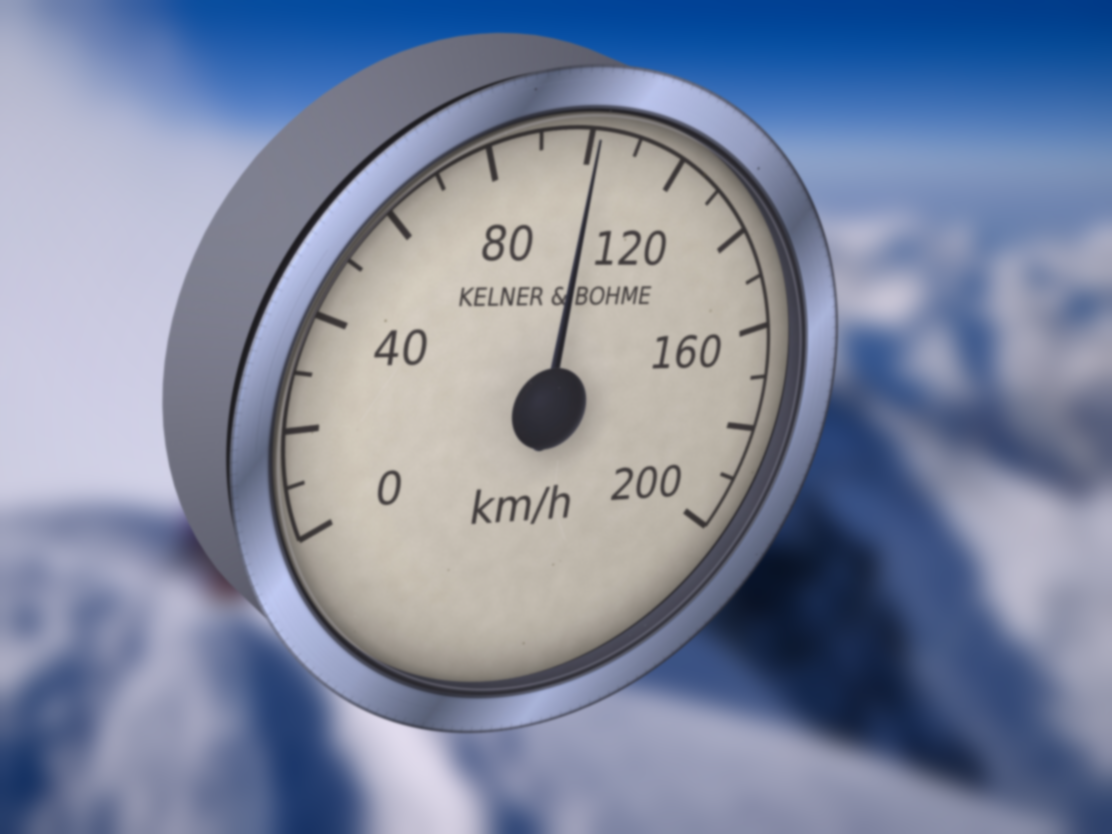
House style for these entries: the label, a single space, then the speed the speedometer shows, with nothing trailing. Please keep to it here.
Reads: 100 km/h
